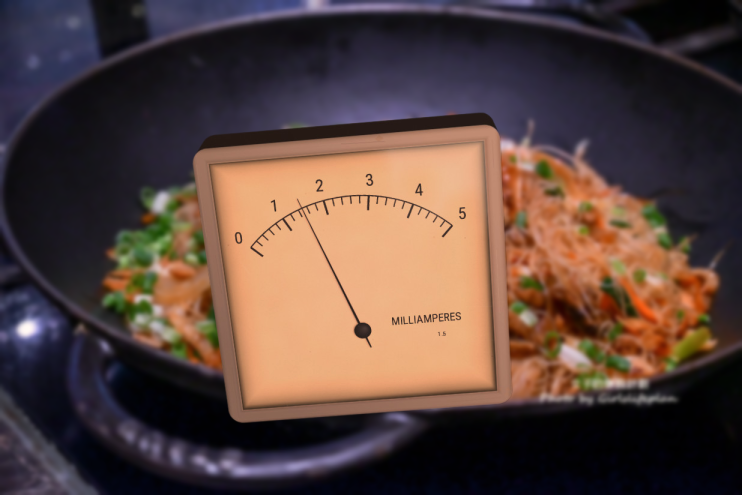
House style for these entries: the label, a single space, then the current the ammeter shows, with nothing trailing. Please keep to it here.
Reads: 1.5 mA
